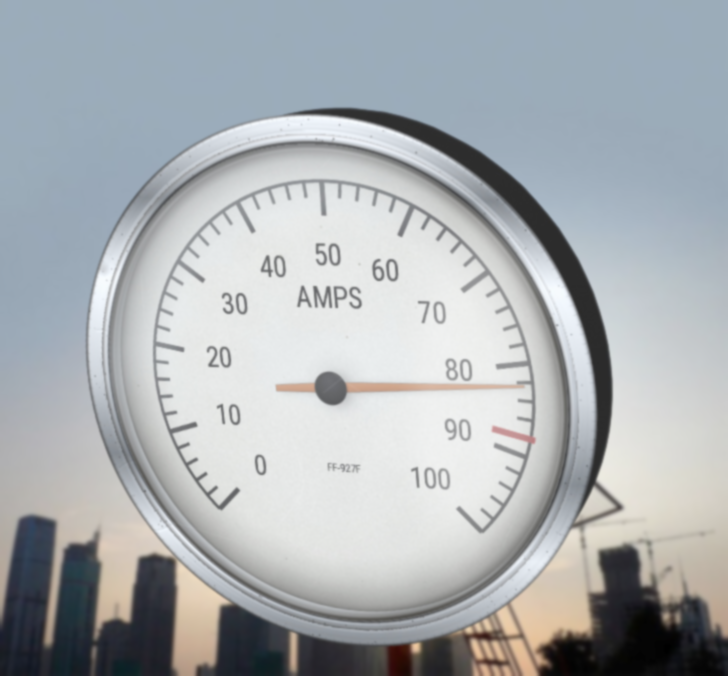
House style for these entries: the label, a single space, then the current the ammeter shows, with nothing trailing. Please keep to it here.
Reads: 82 A
